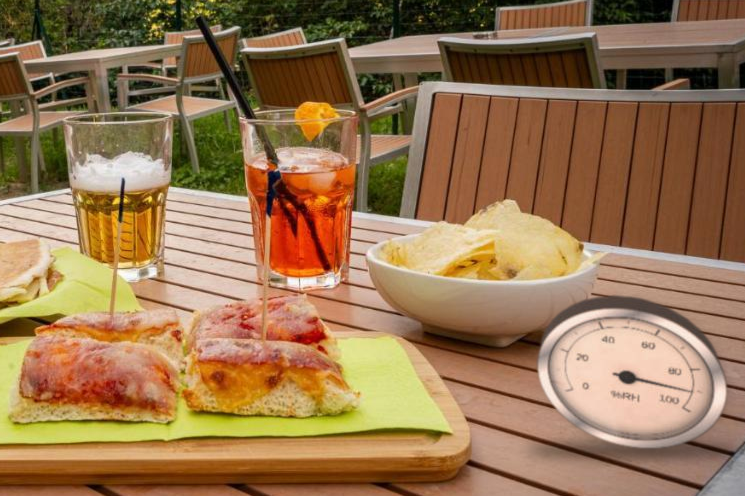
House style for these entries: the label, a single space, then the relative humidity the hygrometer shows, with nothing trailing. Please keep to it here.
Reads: 90 %
